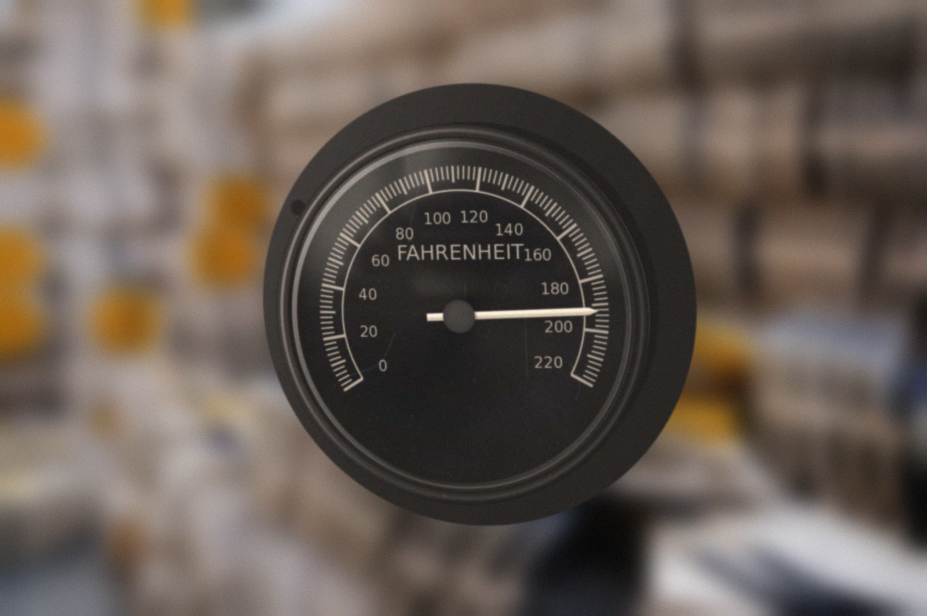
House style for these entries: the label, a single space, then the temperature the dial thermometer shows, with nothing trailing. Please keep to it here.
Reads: 192 °F
